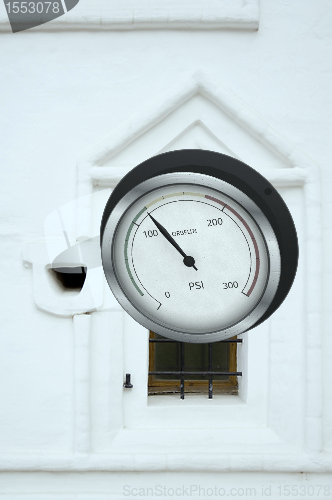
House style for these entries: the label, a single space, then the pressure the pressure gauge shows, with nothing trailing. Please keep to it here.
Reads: 120 psi
